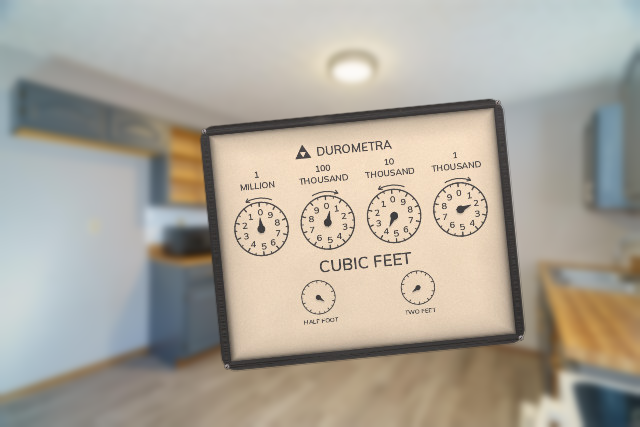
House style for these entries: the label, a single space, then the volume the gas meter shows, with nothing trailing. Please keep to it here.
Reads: 4200 ft³
